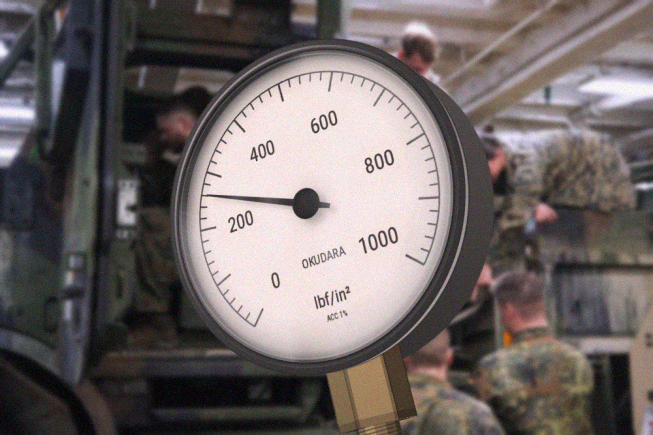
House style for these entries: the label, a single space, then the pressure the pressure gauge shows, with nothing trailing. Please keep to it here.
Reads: 260 psi
